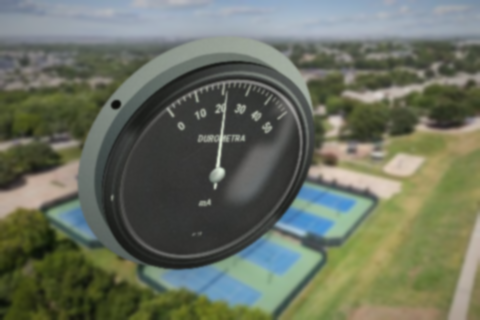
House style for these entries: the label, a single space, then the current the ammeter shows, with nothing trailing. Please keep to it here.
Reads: 20 mA
